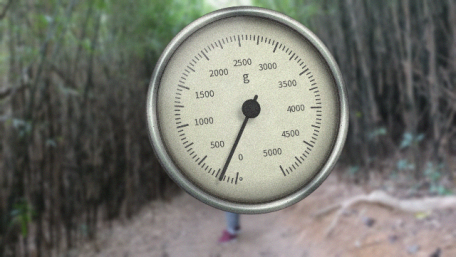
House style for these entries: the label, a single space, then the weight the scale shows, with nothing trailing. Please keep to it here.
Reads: 200 g
